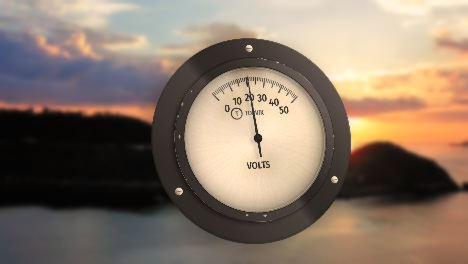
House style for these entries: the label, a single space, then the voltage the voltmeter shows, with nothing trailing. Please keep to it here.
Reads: 20 V
